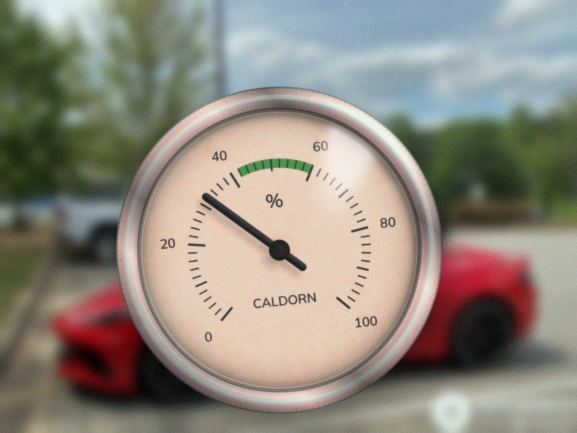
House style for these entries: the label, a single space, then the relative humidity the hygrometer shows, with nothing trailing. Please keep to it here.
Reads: 32 %
